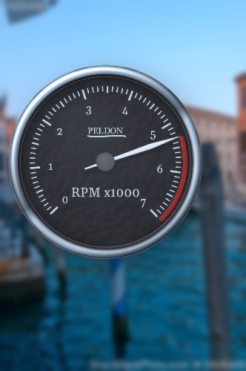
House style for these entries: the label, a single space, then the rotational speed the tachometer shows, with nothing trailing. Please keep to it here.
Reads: 5300 rpm
